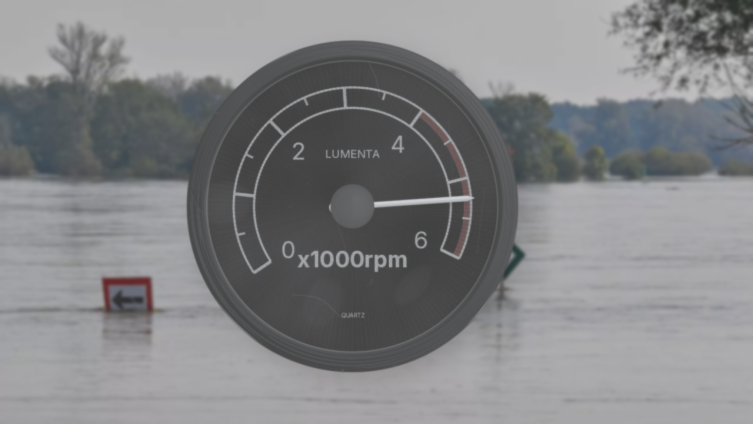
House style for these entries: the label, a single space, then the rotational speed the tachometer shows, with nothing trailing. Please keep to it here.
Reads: 5250 rpm
